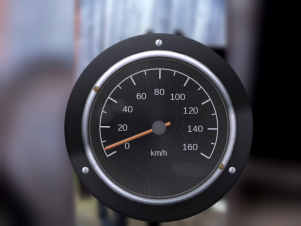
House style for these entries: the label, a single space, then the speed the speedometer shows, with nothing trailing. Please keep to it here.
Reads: 5 km/h
